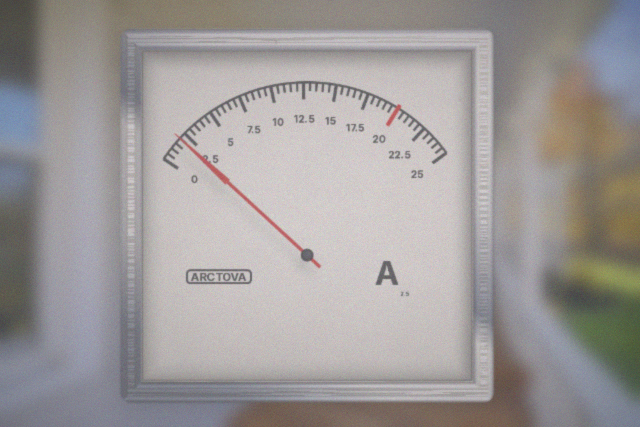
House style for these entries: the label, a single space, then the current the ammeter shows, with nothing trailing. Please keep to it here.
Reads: 2 A
